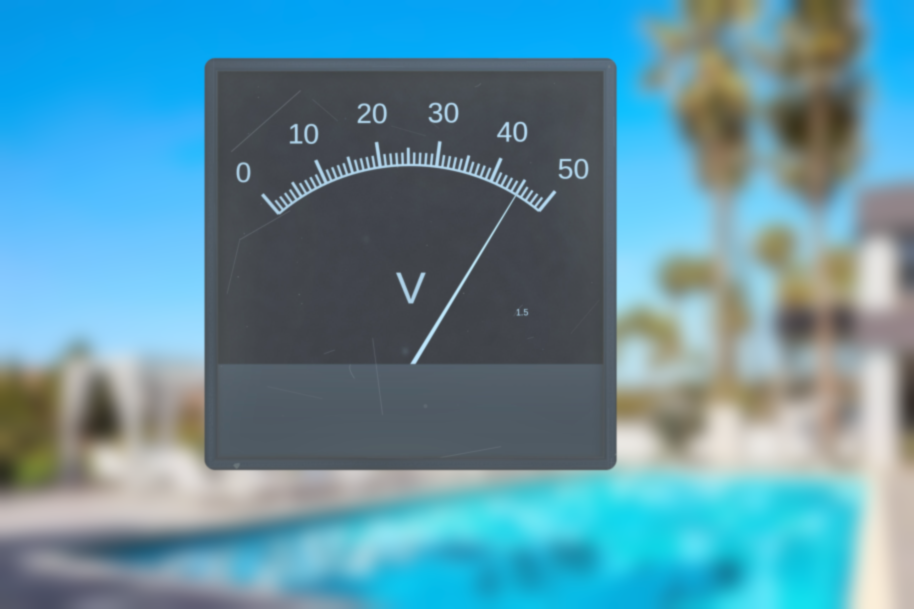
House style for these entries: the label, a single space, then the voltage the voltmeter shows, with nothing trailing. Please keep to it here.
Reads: 45 V
